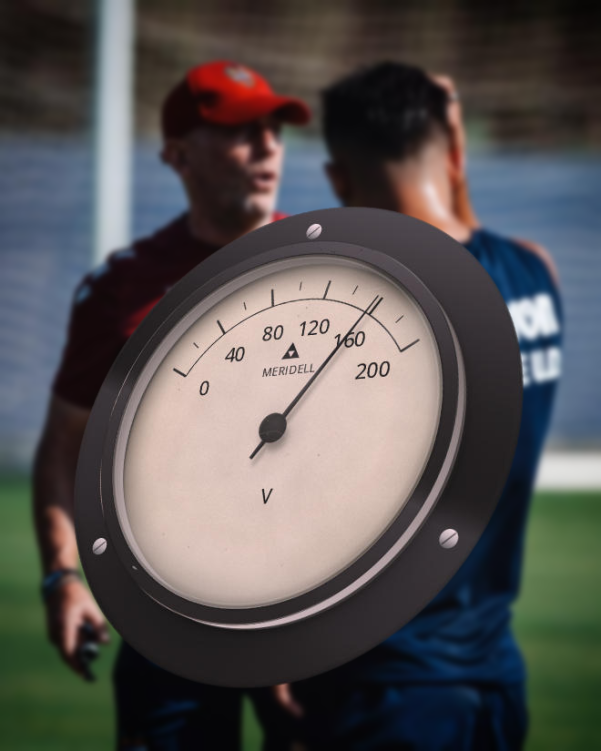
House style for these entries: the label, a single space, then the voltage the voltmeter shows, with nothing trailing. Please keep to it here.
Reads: 160 V
